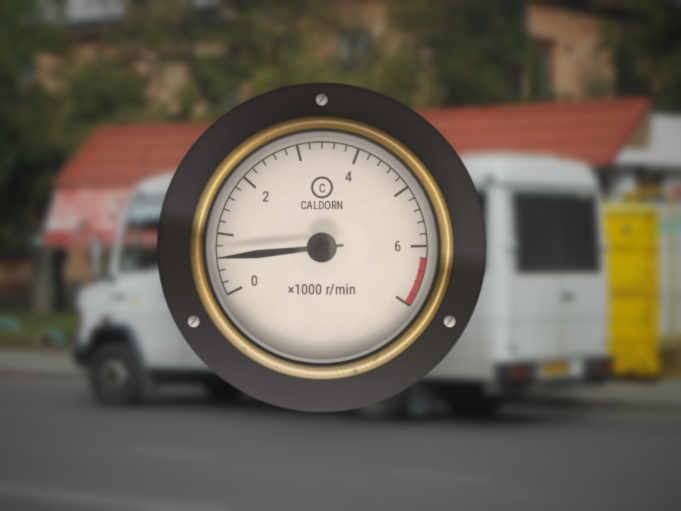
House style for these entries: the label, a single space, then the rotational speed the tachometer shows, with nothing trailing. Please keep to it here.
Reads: 600 rpm
